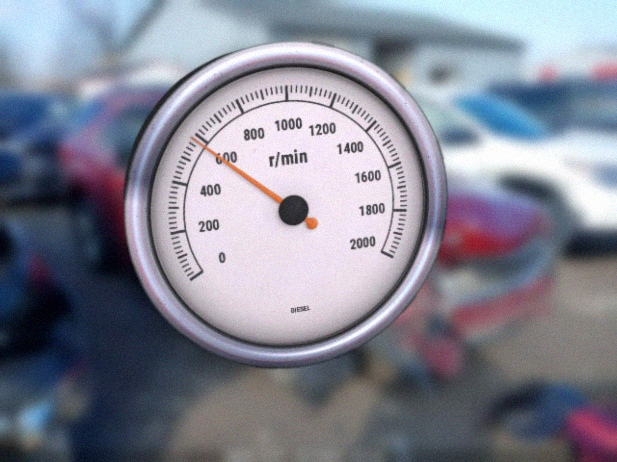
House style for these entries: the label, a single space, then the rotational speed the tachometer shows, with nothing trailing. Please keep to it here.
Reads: 580 rpm
